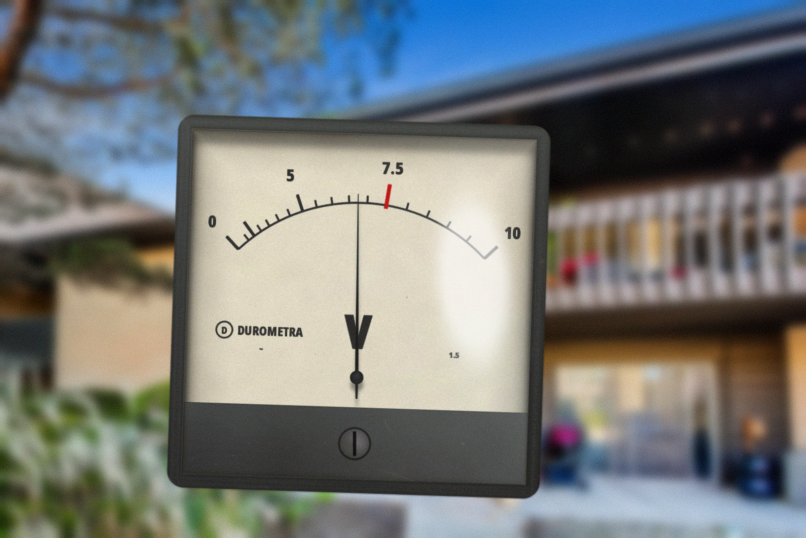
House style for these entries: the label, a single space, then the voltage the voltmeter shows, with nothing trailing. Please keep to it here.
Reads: 6.75 V
